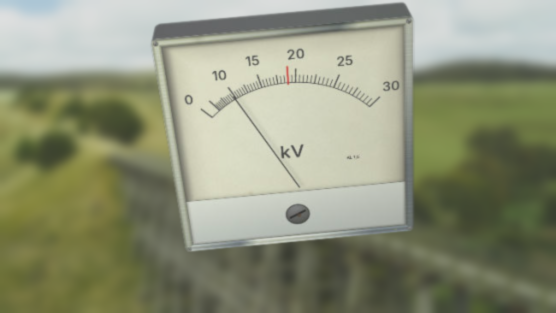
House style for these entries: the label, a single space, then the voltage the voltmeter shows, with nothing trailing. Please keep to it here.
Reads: 10 kV
